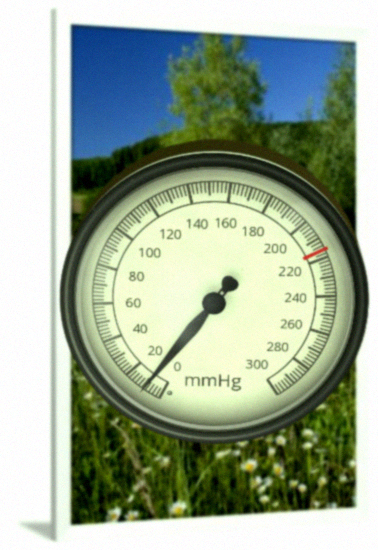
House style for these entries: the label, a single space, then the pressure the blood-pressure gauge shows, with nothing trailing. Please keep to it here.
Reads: 10 mmHg
